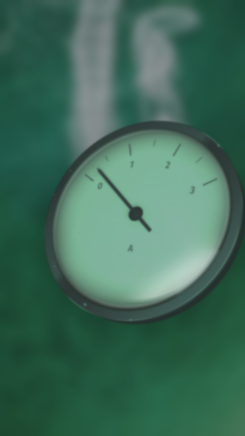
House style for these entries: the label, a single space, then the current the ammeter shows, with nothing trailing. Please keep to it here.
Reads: 0.25 A
